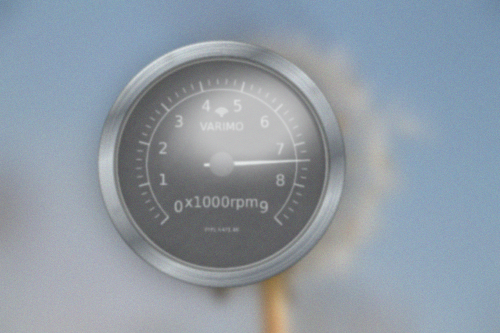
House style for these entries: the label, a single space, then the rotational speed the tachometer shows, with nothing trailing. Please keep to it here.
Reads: 7400 rpm
